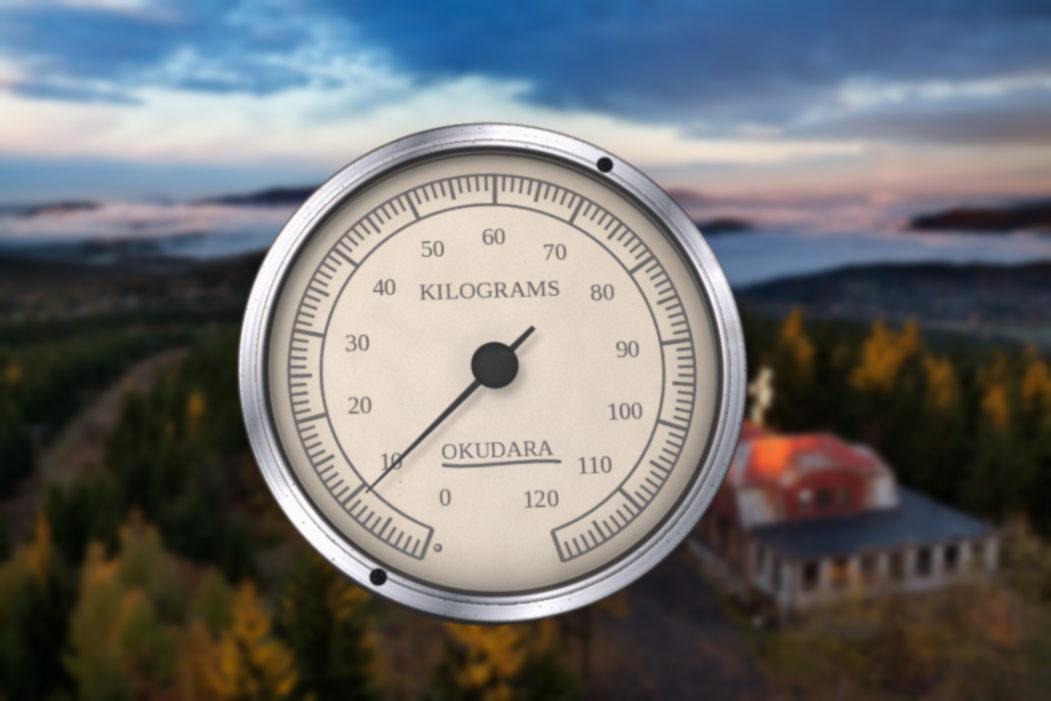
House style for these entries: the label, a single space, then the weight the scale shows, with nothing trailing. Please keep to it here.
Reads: 9 kg
